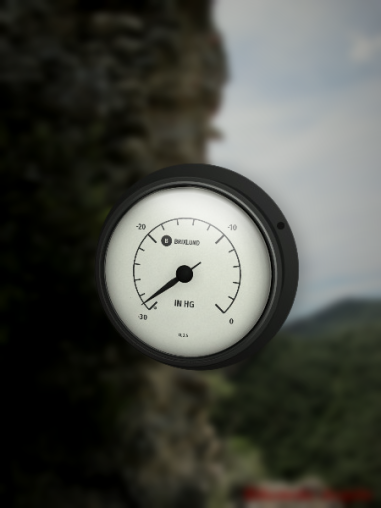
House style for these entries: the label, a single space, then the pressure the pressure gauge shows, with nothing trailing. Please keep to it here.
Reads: -29 inHg
